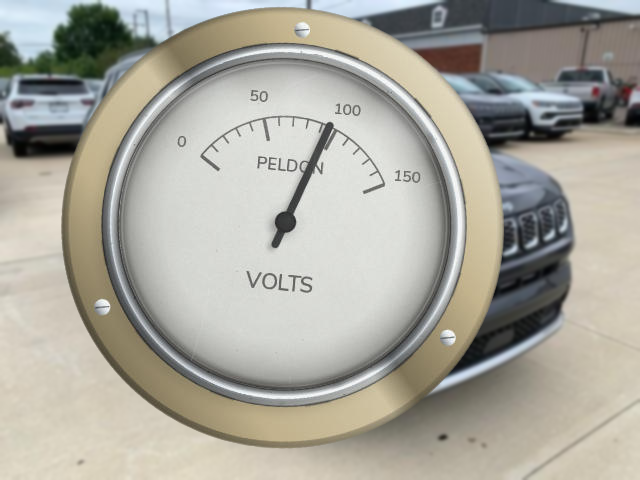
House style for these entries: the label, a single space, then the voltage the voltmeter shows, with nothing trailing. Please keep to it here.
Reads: 95 V
